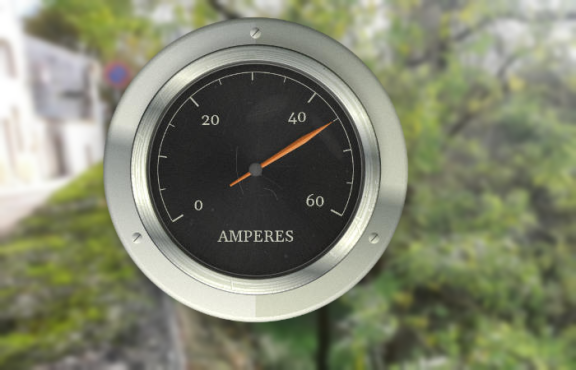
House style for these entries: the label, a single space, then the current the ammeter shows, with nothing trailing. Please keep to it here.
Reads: 45 A
